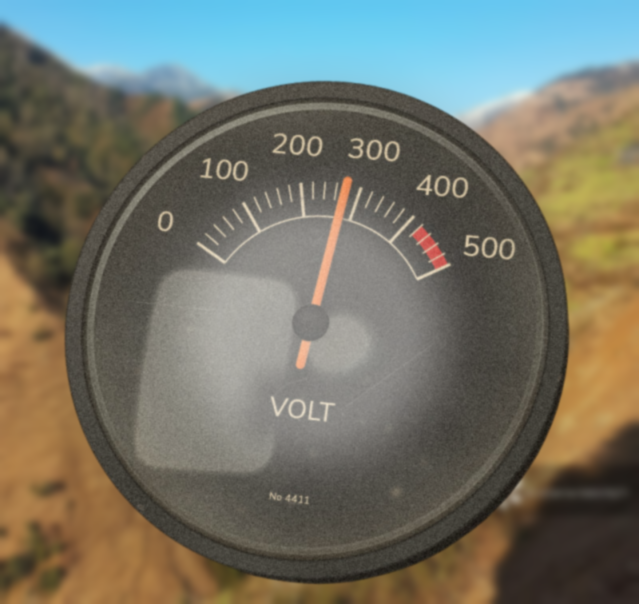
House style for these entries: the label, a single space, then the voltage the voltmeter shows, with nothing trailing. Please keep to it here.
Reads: 280 V
